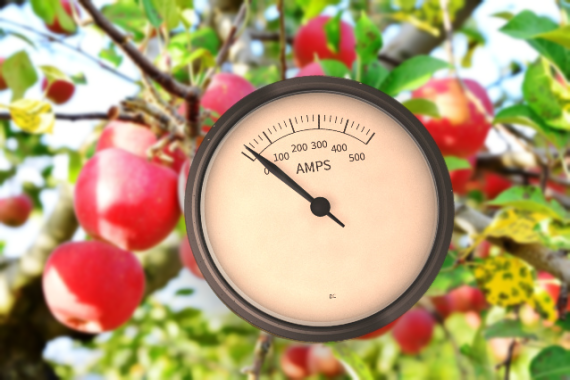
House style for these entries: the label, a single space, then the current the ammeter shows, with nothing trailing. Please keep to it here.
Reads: 20 A
